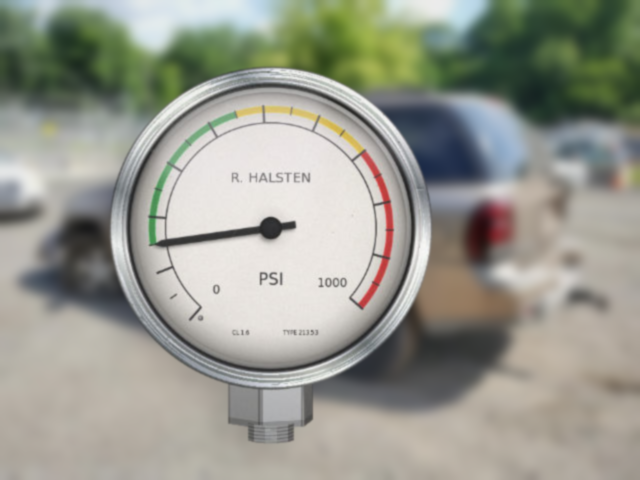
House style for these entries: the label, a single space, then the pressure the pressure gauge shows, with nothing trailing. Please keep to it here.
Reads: 150 psi
